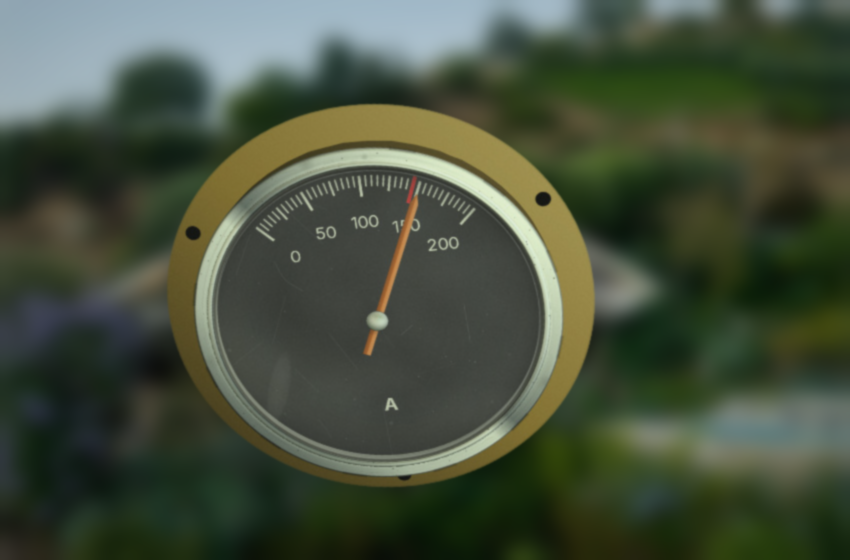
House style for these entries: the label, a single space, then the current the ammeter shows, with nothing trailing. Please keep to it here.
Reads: 150 A
